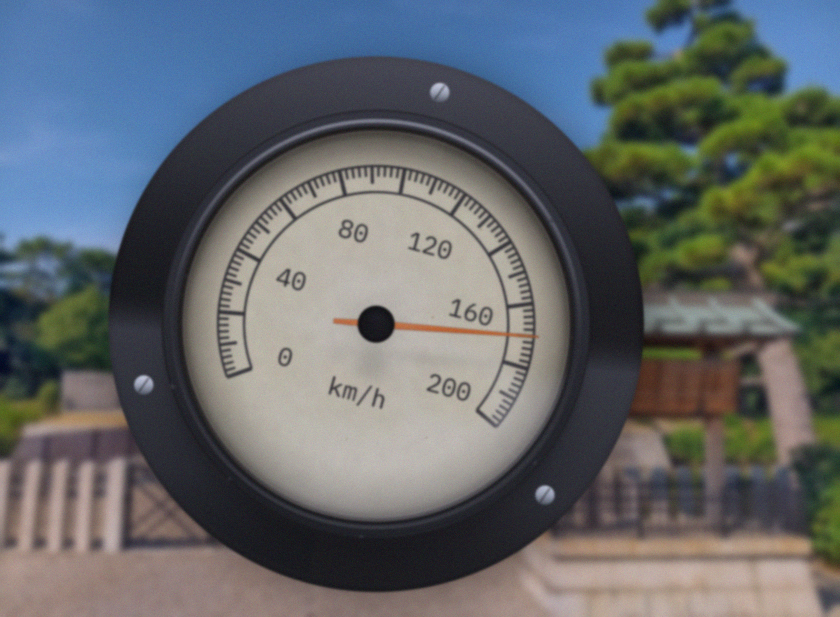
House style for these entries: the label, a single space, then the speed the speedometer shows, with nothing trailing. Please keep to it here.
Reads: 170 km/h
